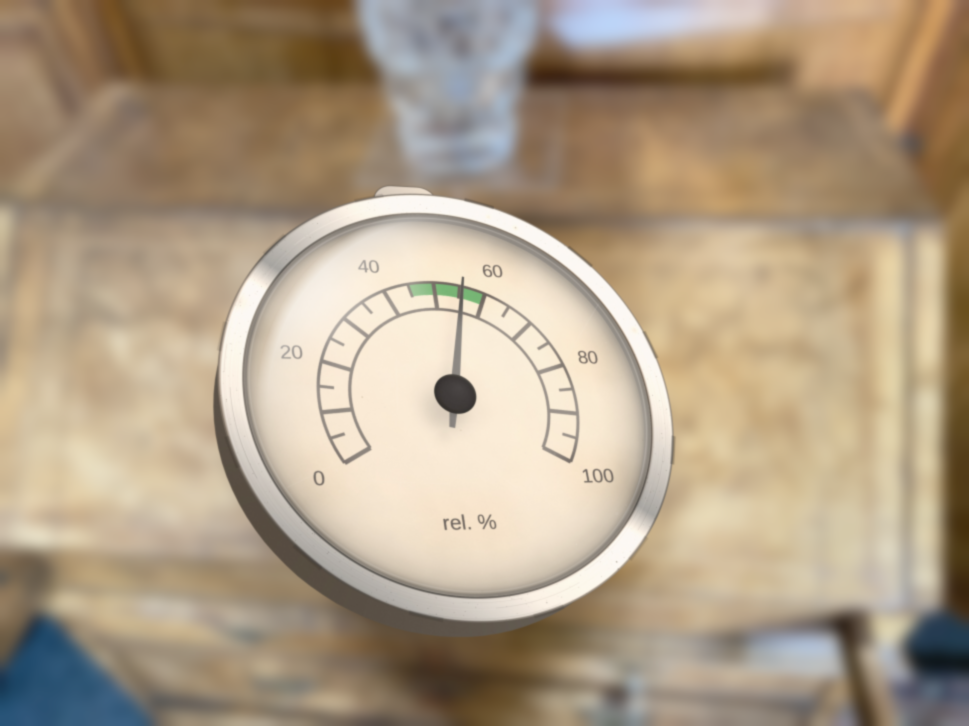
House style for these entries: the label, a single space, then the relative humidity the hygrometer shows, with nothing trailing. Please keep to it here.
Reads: 55 %
